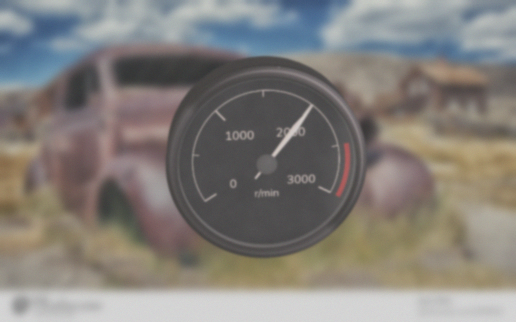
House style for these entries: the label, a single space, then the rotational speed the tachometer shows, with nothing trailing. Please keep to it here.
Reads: 2000 rpm
